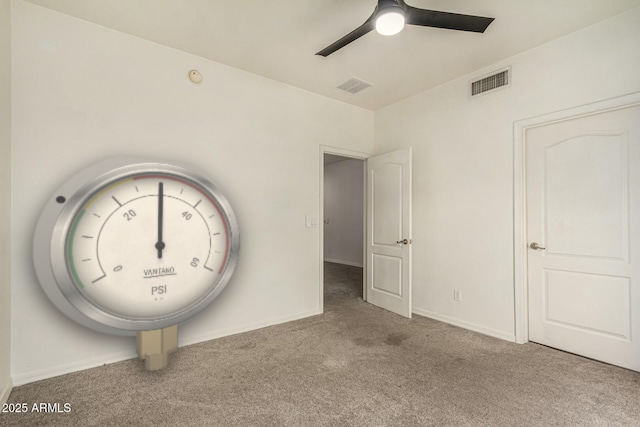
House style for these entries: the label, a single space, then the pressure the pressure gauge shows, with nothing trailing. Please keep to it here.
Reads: 30 psi
